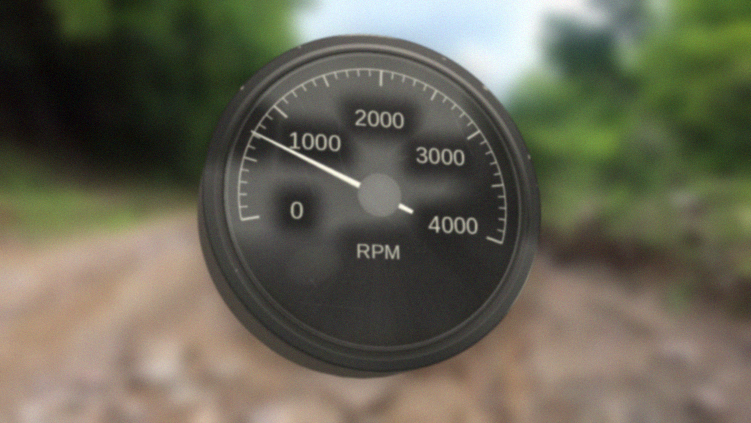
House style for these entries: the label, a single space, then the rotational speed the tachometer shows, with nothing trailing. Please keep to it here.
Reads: 700 rpm
